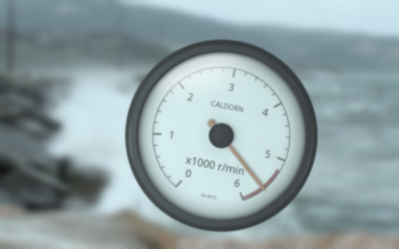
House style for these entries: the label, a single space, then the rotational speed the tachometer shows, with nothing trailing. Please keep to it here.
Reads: 5600 rpm
